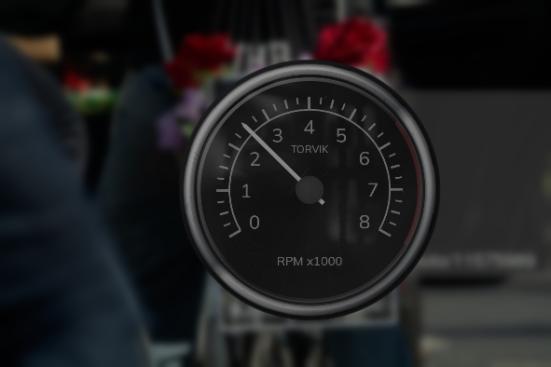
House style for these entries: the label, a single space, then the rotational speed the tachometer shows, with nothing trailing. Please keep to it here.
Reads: 2500 rpm
